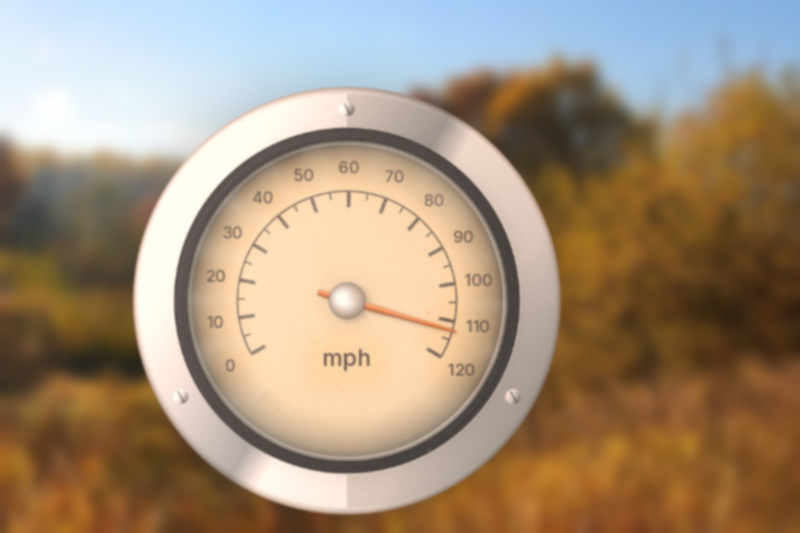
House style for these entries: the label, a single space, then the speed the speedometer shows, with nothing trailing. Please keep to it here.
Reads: 112.5 mph
